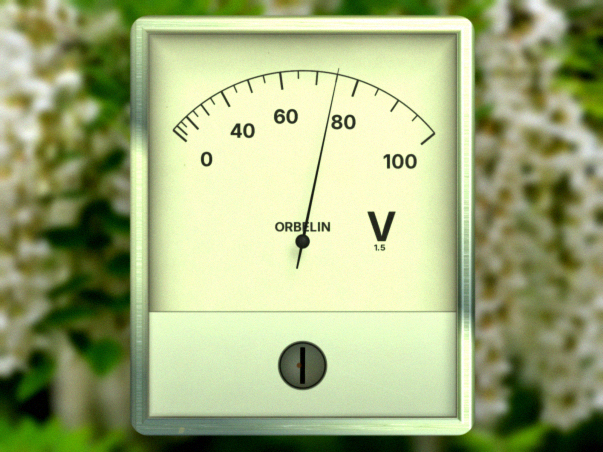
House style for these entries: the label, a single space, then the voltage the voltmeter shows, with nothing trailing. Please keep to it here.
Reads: 75 V
